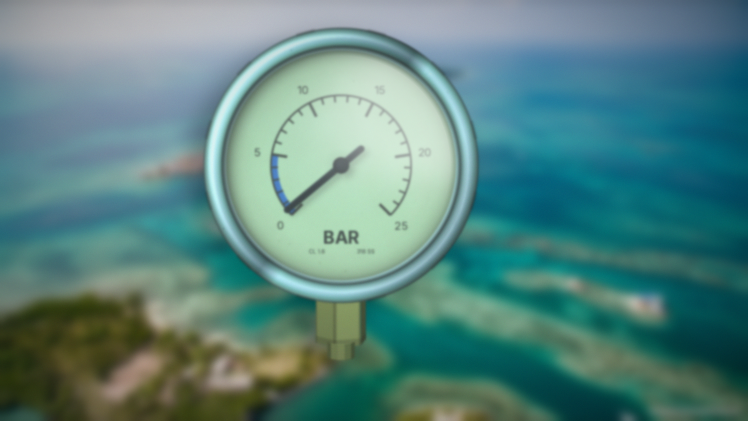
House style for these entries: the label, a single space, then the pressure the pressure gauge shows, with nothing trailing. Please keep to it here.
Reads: 0.5 bar
